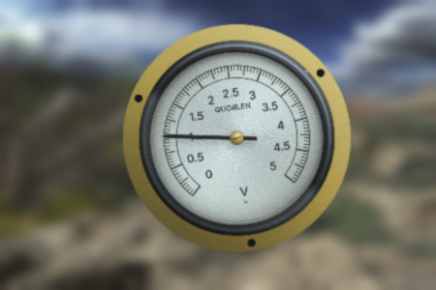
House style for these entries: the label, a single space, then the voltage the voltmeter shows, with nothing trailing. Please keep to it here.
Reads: 1 V
